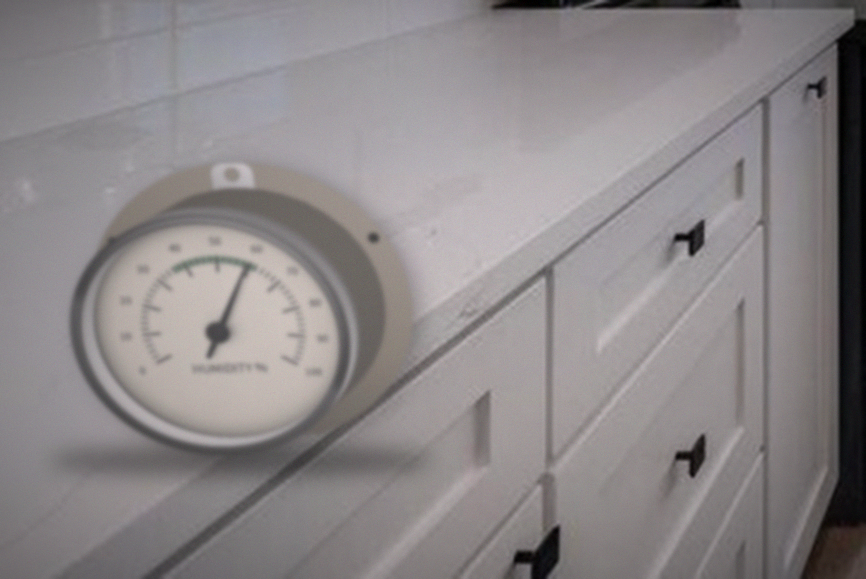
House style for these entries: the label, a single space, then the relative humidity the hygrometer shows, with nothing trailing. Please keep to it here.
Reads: 60 %
